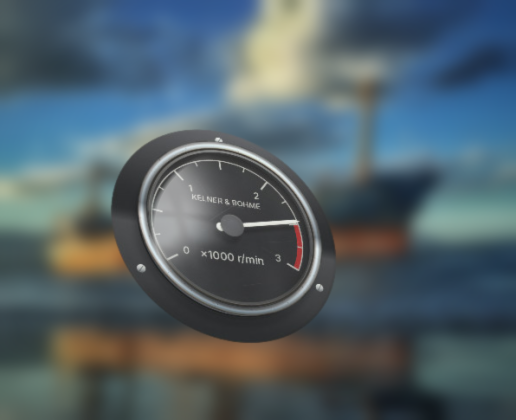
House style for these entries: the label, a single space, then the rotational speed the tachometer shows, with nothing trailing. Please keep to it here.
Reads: 2500 rpm
